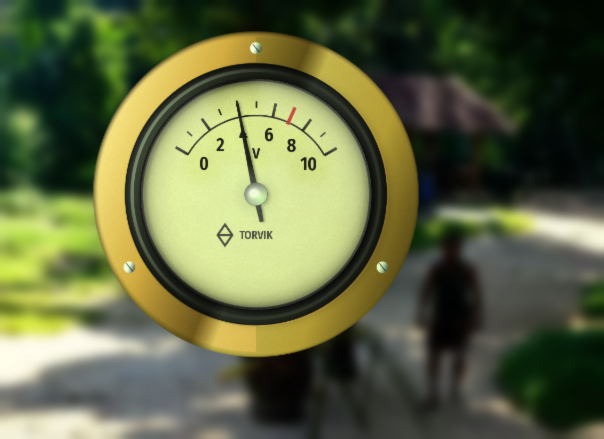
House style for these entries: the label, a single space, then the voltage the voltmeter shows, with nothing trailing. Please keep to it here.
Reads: 4 V
